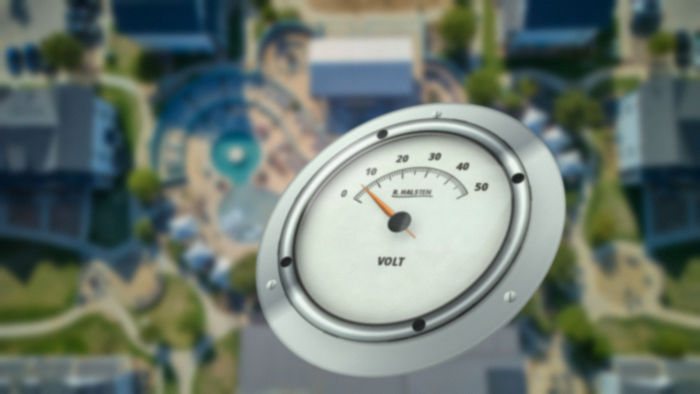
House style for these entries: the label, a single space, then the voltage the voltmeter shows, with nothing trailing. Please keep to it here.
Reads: 5 V
